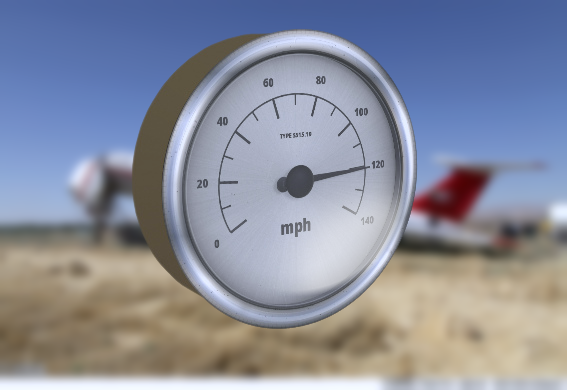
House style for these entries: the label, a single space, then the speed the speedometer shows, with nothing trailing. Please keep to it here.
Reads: 120 mph
